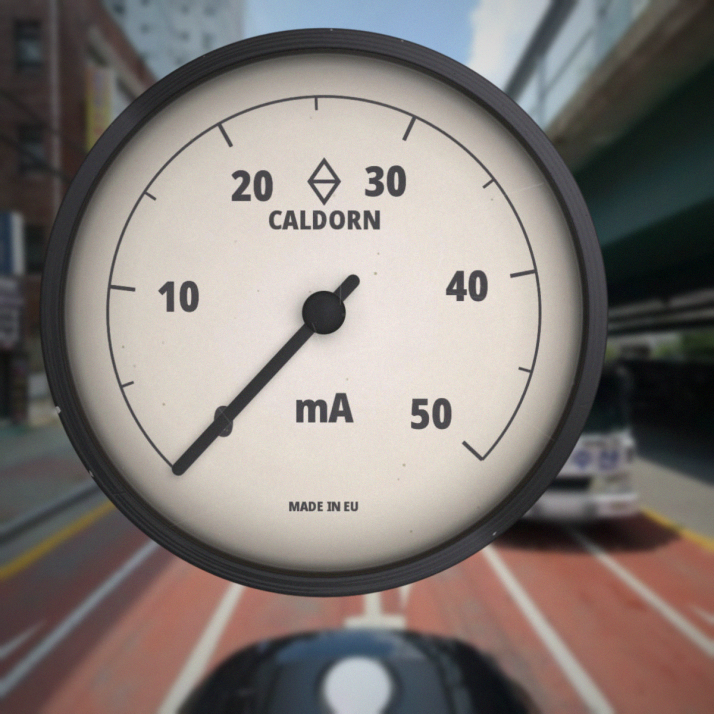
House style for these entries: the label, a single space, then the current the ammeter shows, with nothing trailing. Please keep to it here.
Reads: 0 mA
